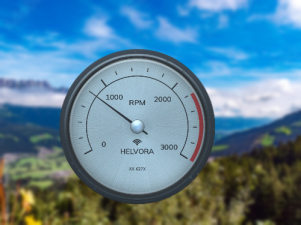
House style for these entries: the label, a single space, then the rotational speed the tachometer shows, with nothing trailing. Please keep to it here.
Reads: 800 rpm
